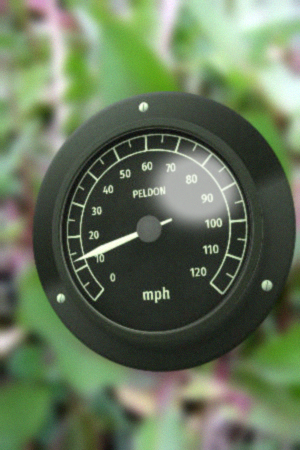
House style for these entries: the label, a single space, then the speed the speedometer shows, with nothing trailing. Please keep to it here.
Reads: 12.5 mph
